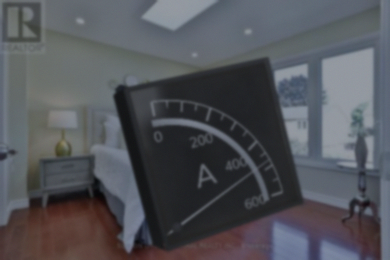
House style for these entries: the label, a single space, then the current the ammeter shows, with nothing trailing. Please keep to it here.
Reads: 475 A
